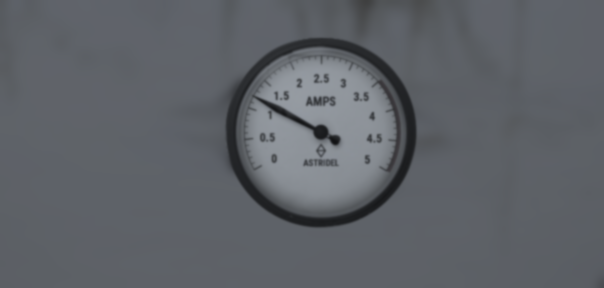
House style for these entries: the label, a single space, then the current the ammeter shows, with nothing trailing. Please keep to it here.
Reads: 1.2 A
